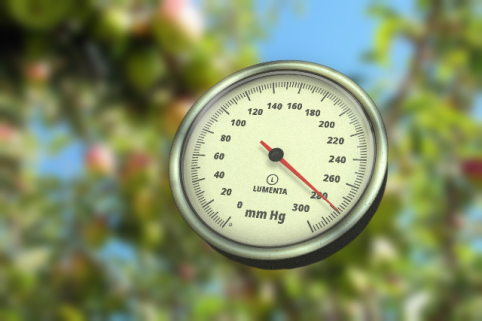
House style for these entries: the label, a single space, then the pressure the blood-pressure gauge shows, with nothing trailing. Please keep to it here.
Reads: 280 mmHg
